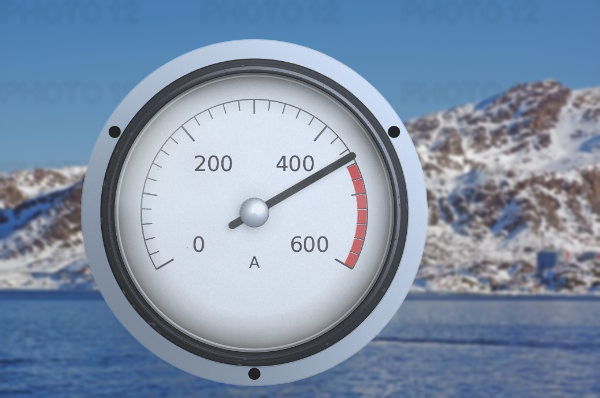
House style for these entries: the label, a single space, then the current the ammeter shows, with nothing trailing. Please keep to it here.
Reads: 450 A
